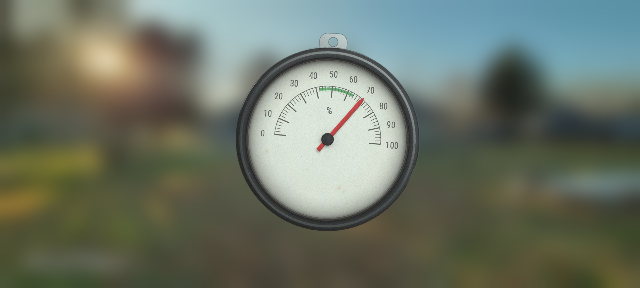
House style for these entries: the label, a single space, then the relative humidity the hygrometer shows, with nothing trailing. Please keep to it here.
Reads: 70 %
